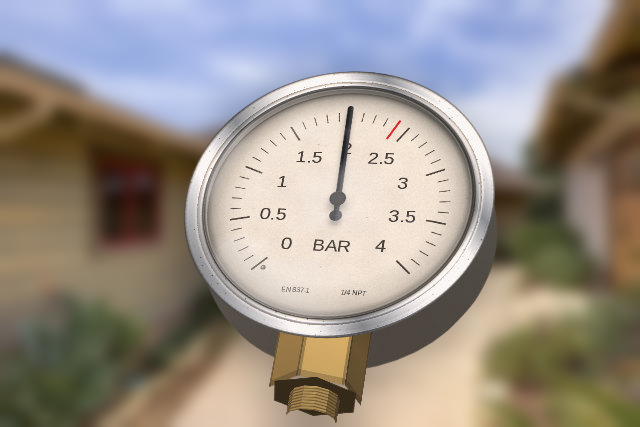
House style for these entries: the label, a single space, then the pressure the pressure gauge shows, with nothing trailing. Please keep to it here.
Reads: 2 bar
